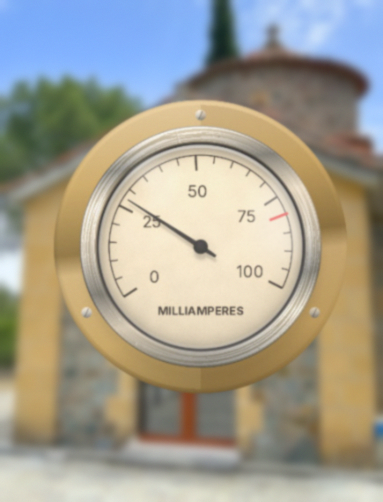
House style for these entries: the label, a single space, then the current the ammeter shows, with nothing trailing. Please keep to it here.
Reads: 27.5 mA
